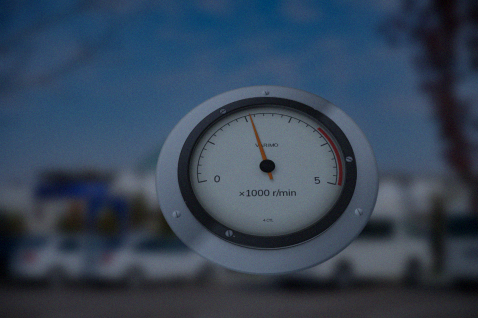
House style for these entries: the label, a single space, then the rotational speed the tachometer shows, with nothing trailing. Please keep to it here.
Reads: 2100 rpm
